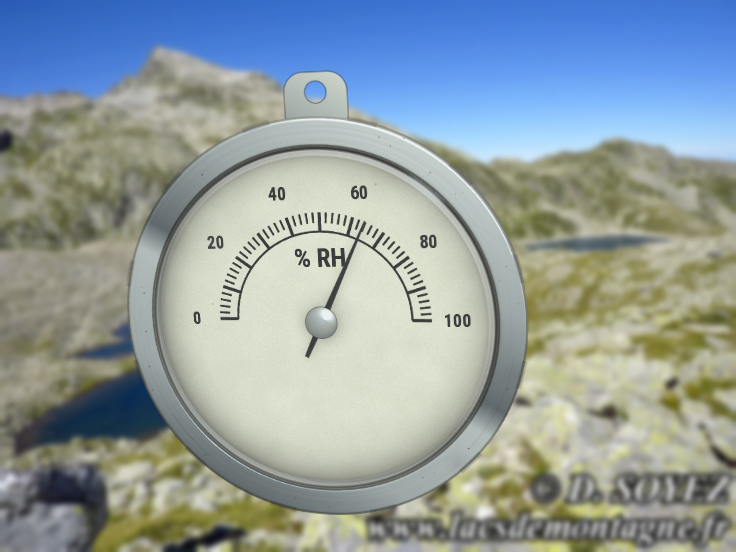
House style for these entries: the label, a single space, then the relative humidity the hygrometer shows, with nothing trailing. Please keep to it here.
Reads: 64 %
